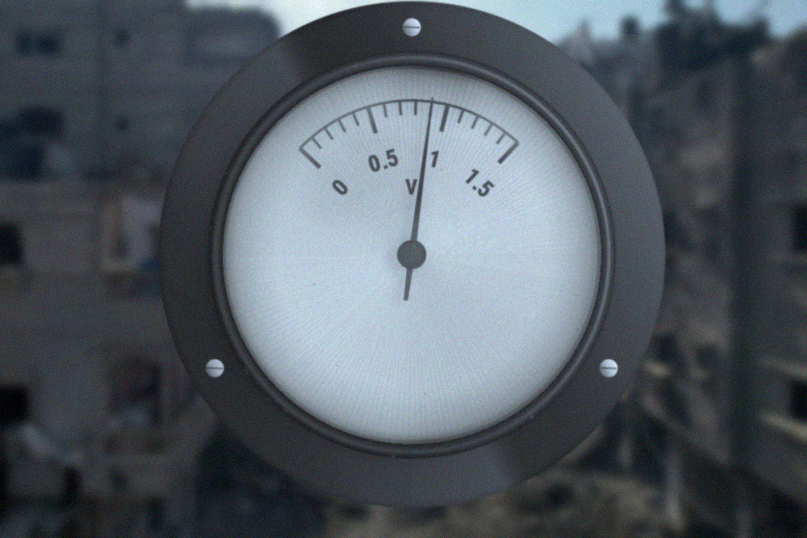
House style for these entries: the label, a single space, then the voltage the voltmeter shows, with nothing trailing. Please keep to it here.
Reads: 0.9 V
